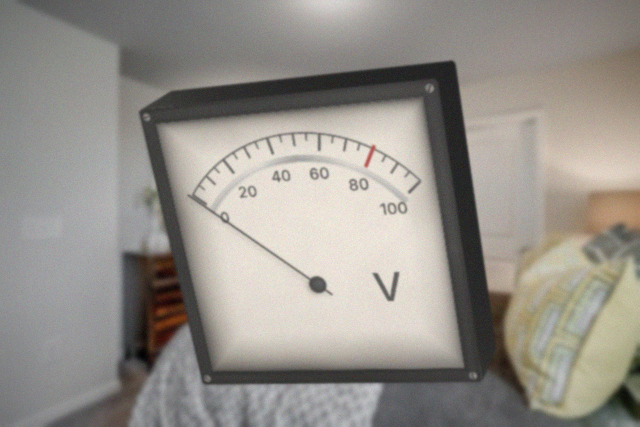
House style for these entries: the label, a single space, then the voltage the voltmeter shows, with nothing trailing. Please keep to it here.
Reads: 0 V
